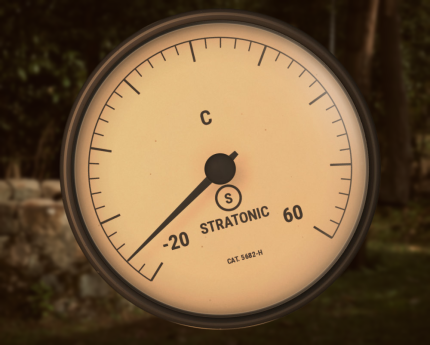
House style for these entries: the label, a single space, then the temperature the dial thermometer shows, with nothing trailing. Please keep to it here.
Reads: -16 °C
